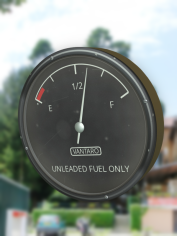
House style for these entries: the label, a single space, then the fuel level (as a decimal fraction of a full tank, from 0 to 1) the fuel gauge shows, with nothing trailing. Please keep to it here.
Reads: 0.625
